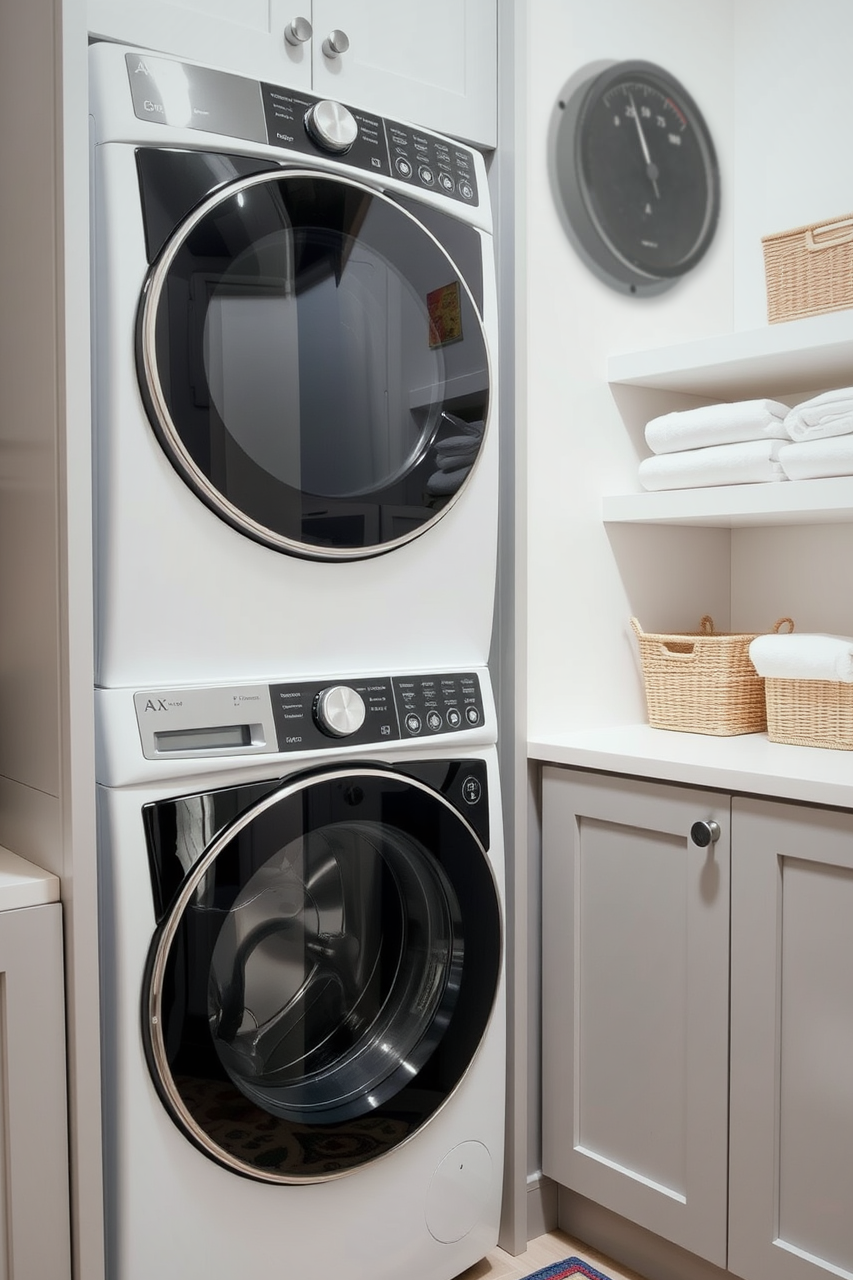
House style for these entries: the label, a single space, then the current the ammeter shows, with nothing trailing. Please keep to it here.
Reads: 25 A
